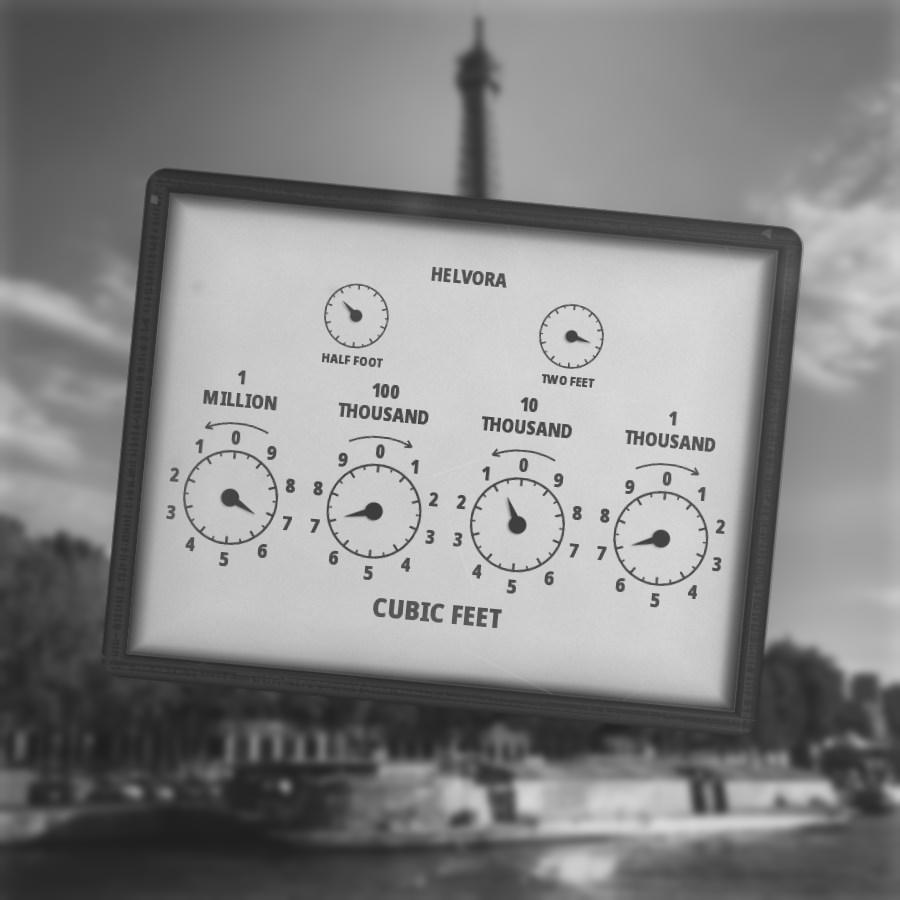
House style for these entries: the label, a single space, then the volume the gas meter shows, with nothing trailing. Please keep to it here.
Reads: 670700 ft³
